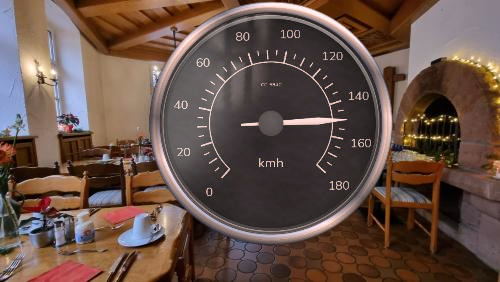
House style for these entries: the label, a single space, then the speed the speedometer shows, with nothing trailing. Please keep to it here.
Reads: 150 km/h
